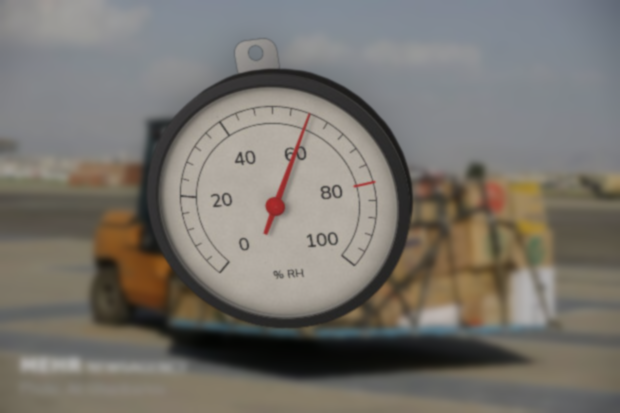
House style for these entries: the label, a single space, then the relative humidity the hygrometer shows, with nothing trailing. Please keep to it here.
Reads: 60 %
